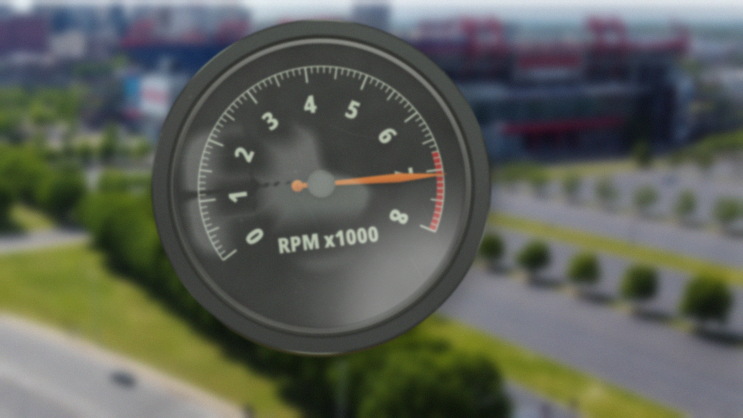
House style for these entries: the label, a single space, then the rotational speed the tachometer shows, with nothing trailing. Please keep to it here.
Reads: 7100 rpm
